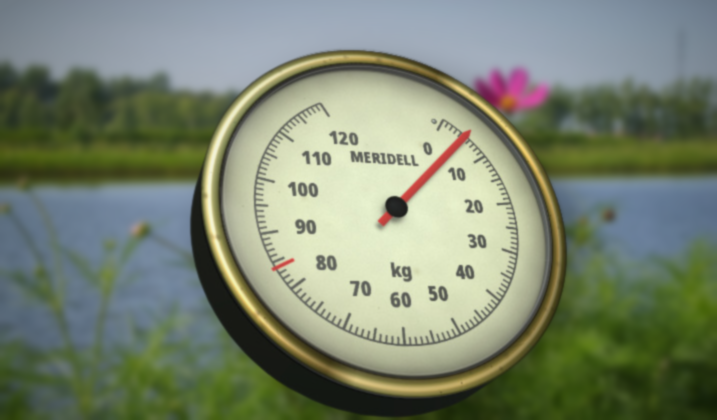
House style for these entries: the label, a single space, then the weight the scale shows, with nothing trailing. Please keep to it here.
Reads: 5 kg
